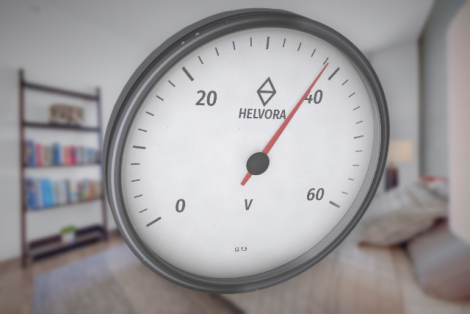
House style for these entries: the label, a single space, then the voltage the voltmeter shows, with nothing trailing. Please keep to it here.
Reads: 38 V
